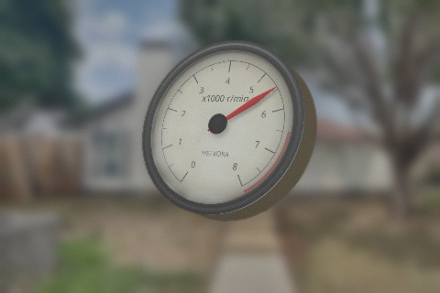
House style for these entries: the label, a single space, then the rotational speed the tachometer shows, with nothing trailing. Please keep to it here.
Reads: 5500 rpm
